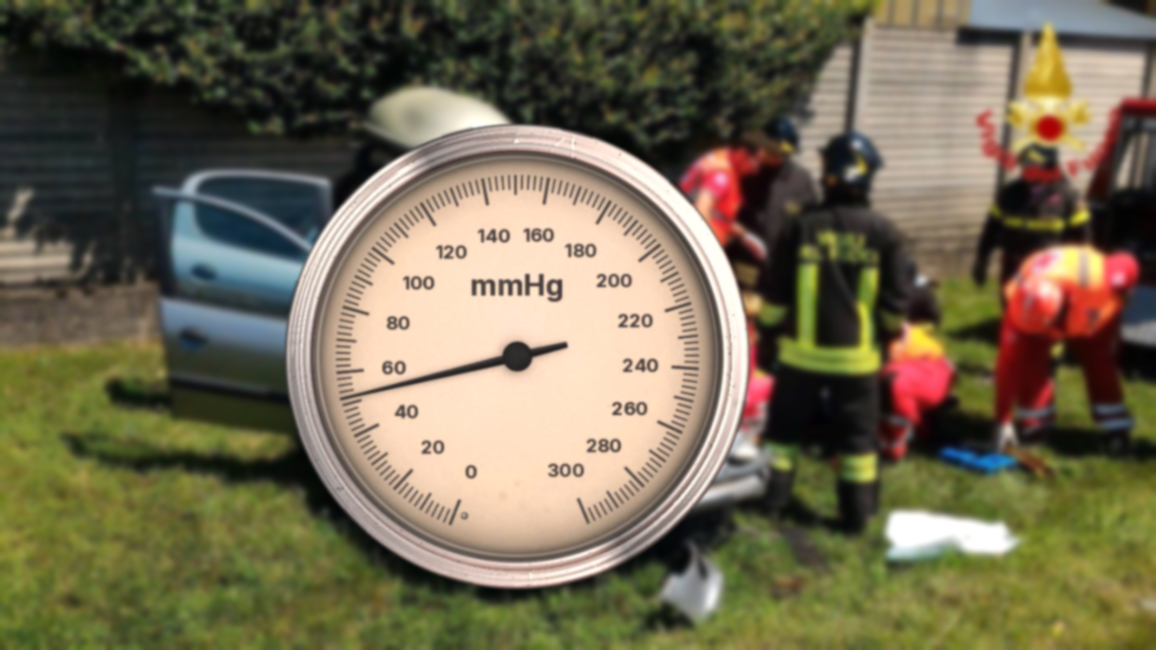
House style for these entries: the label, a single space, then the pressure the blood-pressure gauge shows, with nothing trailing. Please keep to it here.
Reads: 52 mmHg
